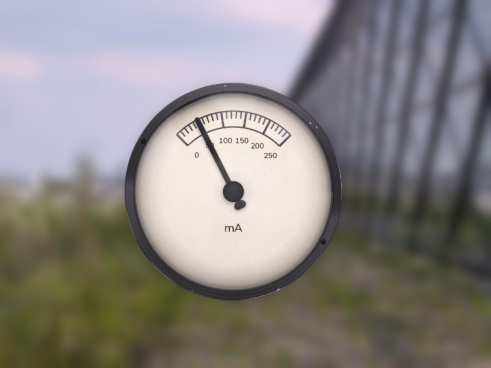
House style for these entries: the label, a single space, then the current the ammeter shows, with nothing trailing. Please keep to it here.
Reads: 50 mA
